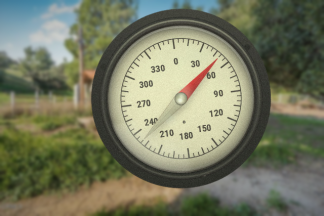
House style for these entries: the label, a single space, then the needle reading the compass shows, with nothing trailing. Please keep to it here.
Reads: 50 °
